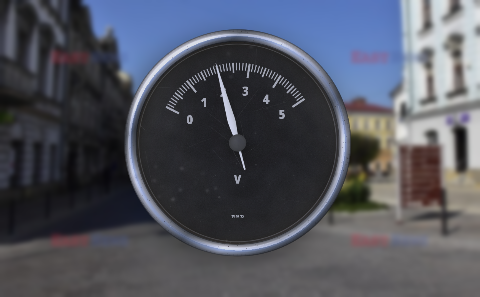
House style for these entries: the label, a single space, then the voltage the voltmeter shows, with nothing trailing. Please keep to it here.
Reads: 2 V
